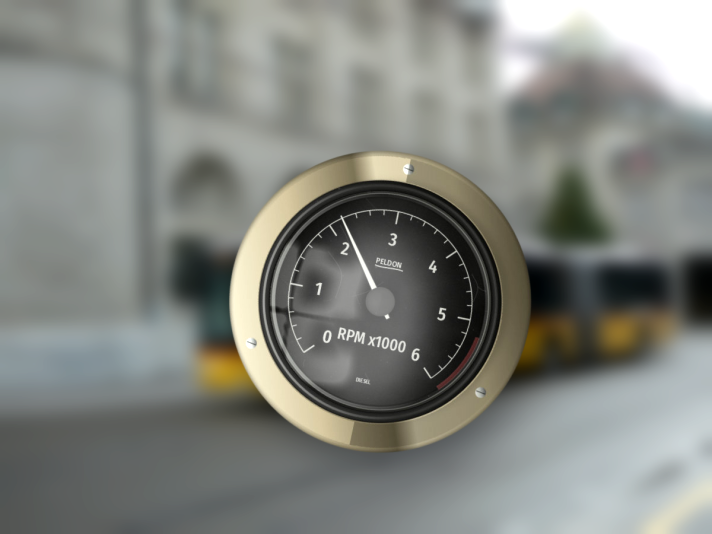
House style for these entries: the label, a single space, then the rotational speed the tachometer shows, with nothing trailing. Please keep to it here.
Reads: 2200 rpm
